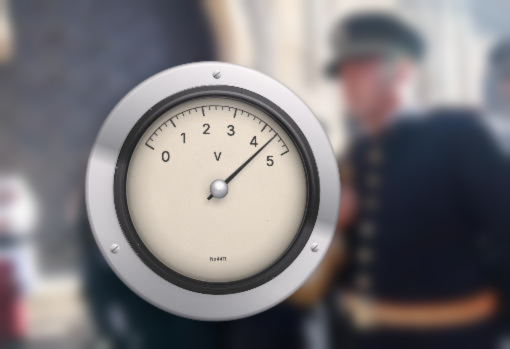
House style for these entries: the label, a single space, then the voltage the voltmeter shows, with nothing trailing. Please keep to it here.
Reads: 4.4 V
